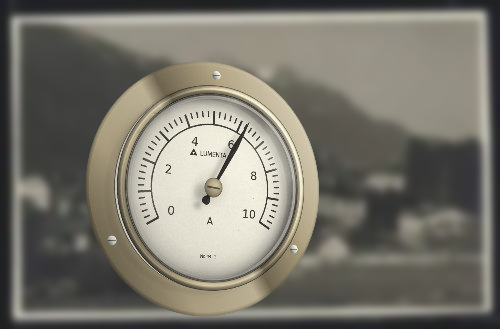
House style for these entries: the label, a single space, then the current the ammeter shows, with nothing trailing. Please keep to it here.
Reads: 6.2 A
